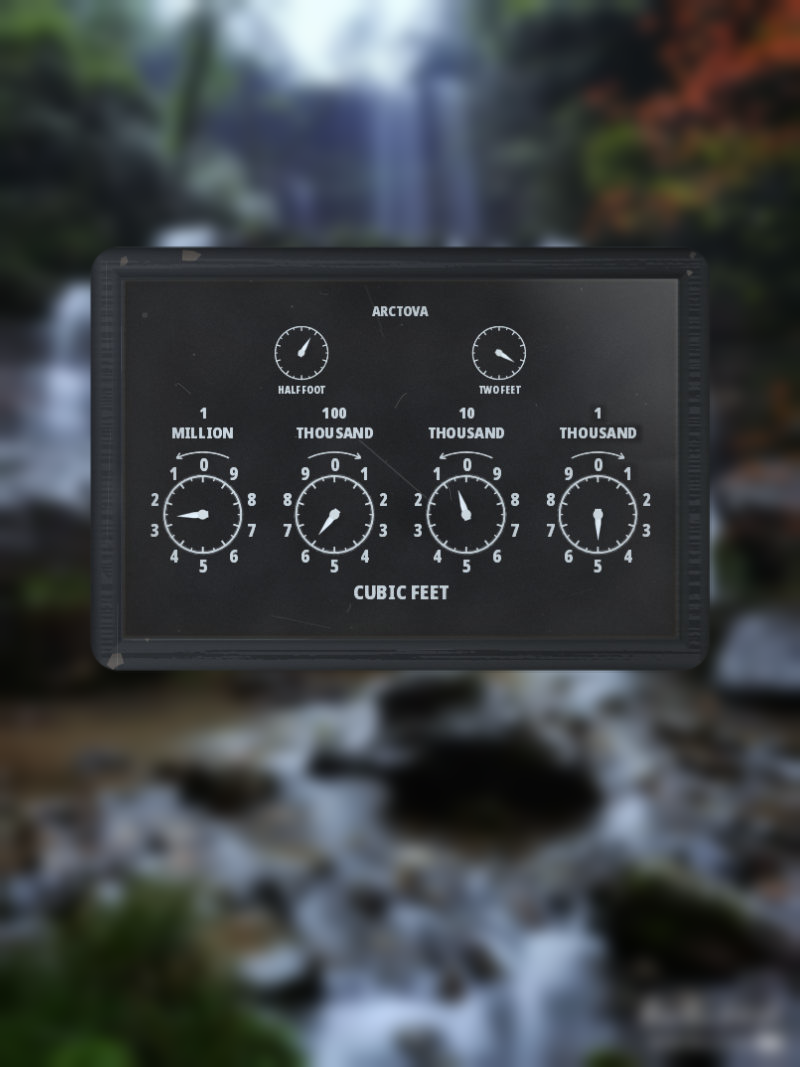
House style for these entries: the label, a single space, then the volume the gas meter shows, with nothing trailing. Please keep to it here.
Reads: 260500 ft³
